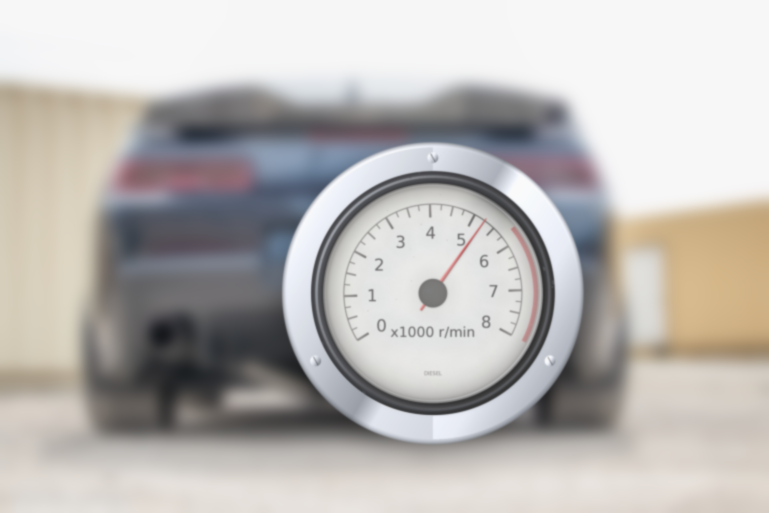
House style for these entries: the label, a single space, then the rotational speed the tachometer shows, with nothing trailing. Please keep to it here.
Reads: 5250 rpm
